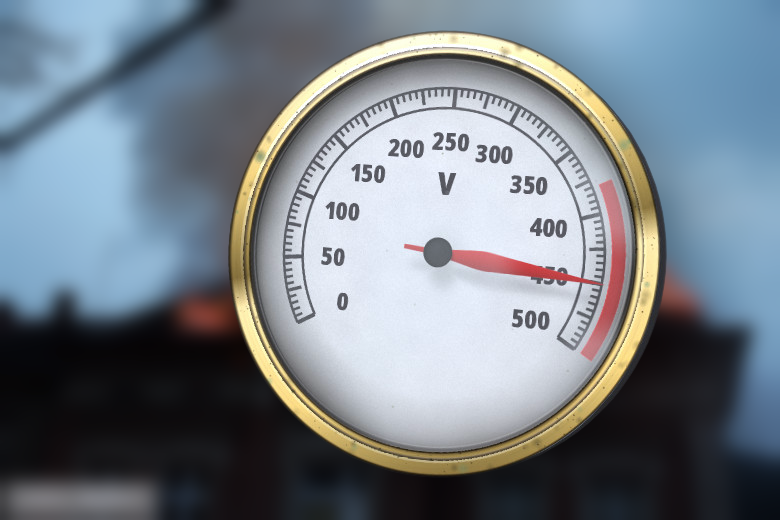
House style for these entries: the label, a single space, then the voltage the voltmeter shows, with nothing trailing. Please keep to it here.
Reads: 450 V
